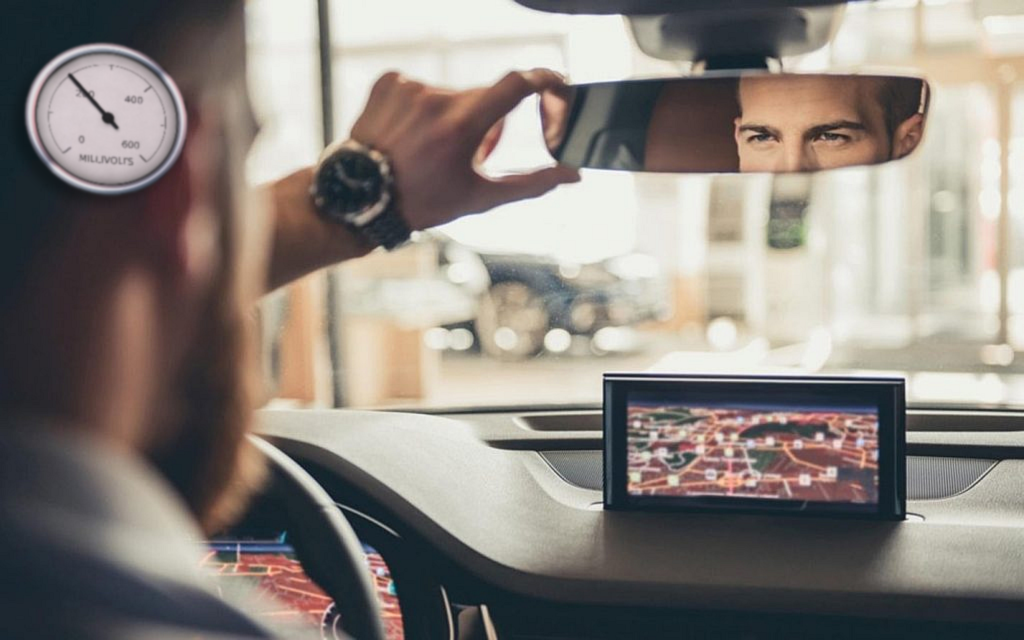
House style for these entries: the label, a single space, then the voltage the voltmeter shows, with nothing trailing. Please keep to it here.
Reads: 200 mV
